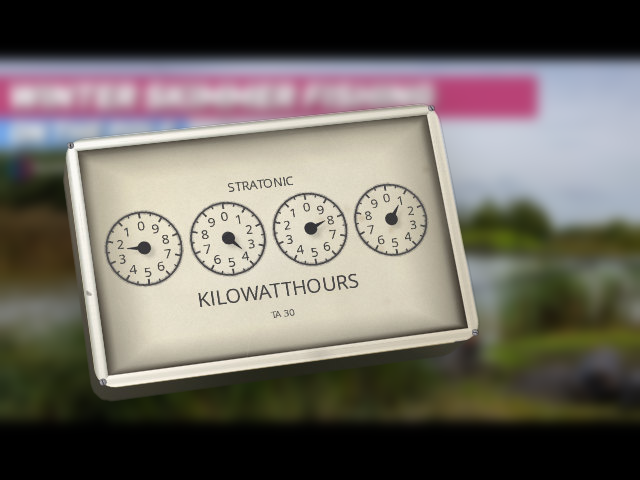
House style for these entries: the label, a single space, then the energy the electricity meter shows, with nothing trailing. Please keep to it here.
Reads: 2381 kWh
